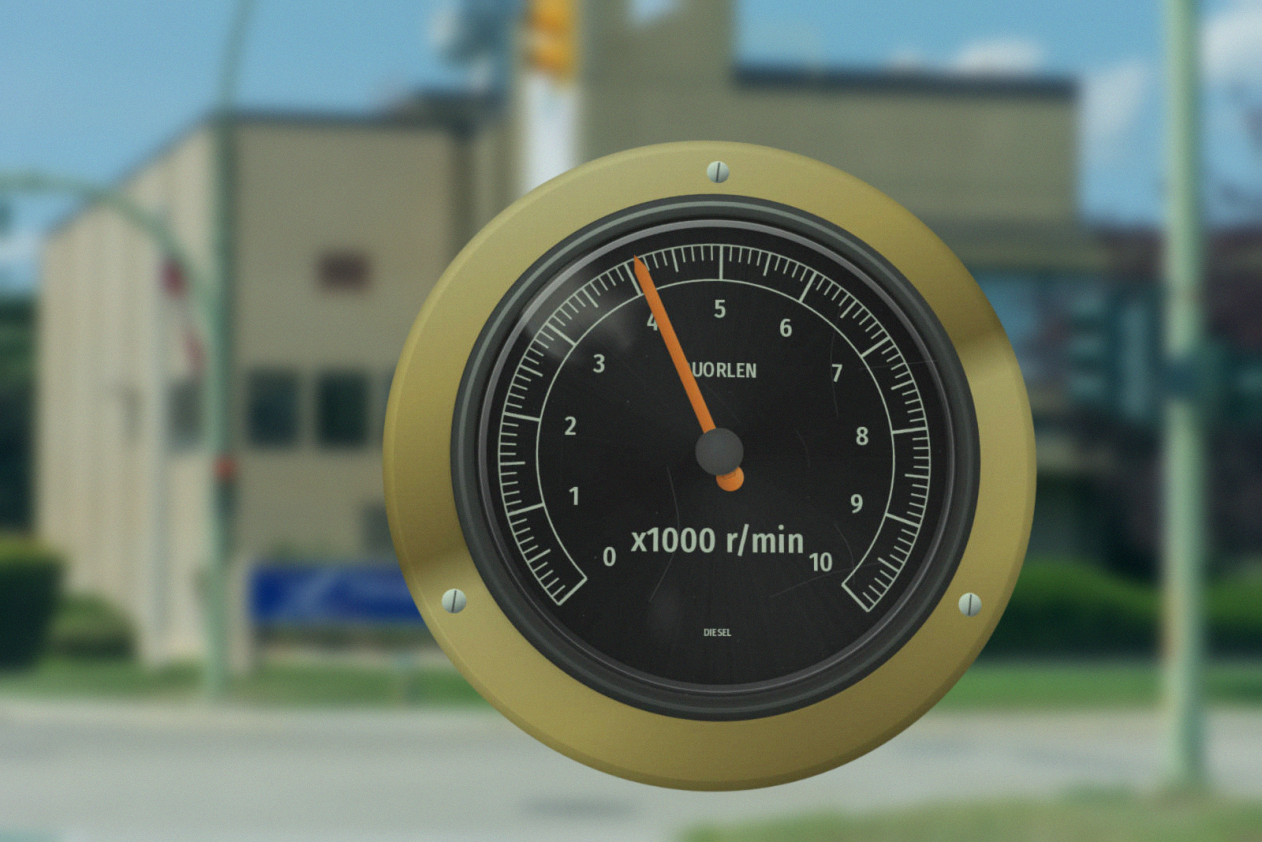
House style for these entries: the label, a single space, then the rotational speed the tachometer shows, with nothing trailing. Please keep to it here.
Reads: 4100 rpm
